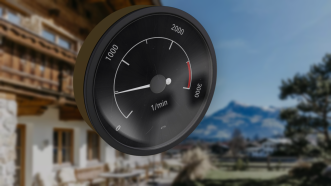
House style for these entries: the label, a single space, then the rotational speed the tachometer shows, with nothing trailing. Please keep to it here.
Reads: 500 rpm
